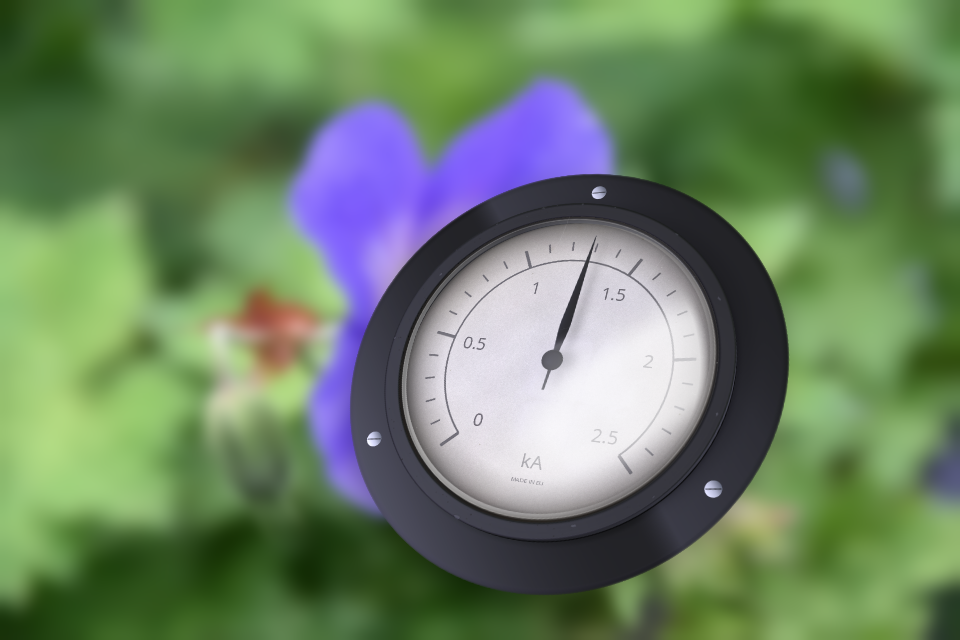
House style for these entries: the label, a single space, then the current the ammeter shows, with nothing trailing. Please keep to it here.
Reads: 1.3 kA
